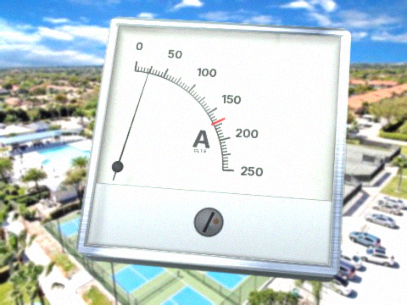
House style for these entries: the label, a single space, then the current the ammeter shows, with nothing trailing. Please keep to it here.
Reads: 25 A
